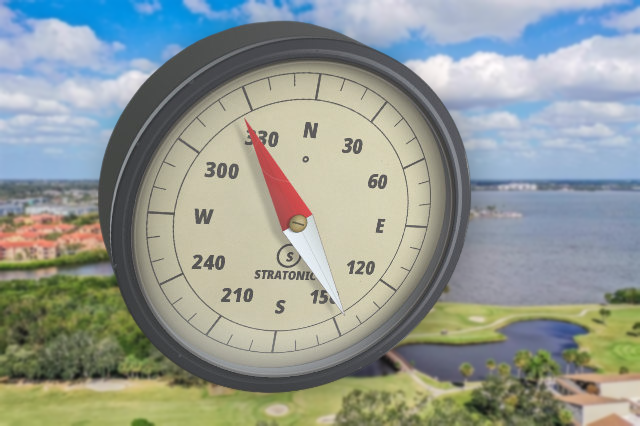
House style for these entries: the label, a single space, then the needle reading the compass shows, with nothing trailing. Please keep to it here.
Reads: 325 °
